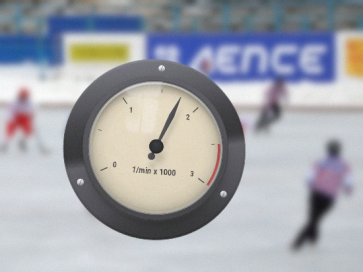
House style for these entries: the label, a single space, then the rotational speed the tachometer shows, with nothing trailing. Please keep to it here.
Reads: 1750 rpm
